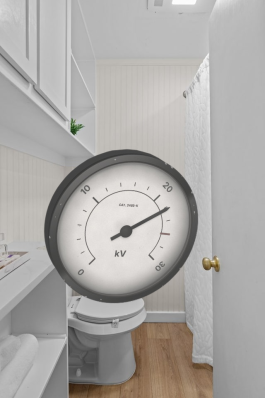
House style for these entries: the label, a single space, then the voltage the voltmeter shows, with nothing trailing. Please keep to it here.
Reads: 22 kV
